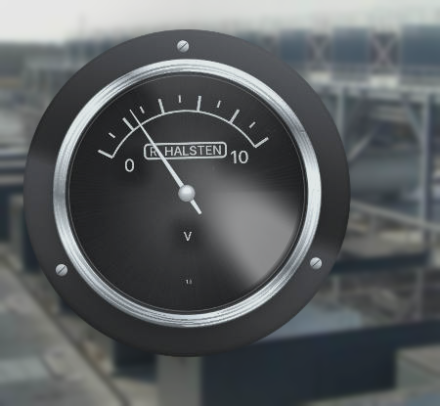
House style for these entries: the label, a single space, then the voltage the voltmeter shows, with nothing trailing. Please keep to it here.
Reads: 2.5 V
